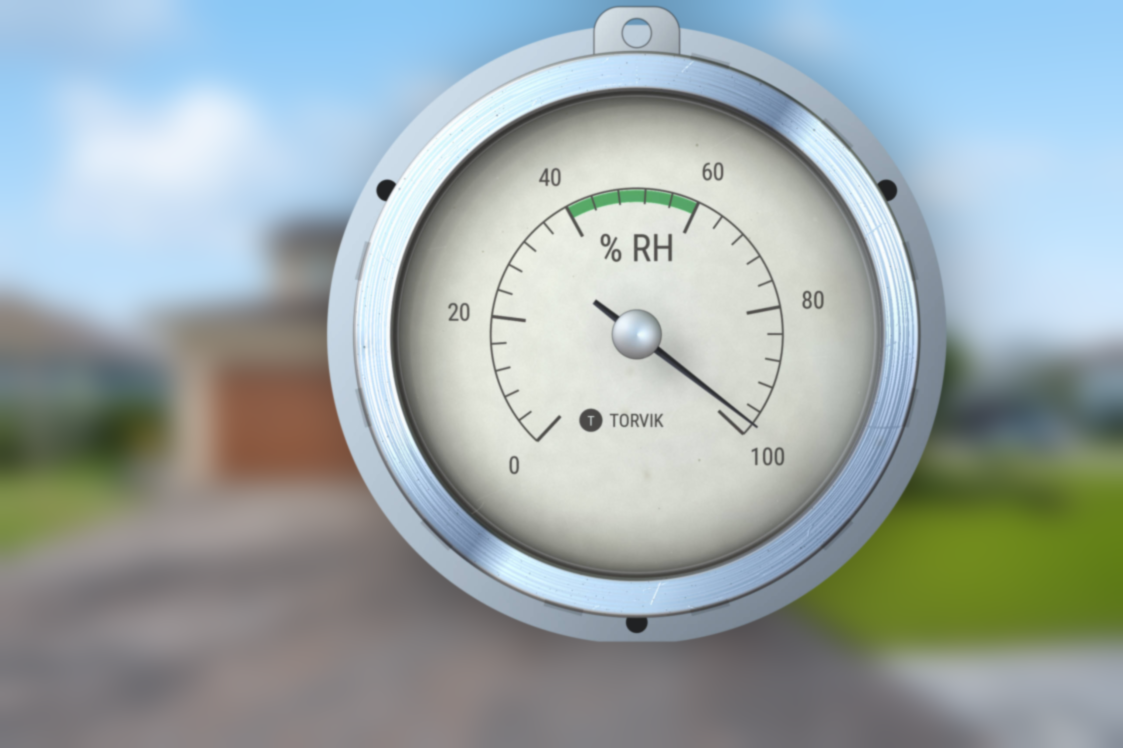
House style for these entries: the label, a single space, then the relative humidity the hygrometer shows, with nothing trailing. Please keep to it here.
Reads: 98 %
